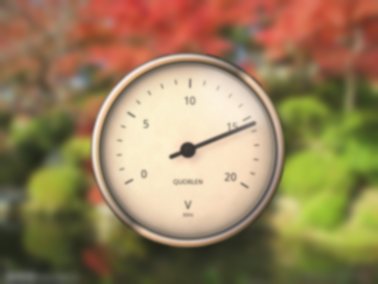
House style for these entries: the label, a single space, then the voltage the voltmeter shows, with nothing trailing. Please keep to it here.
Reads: 15.5 V
